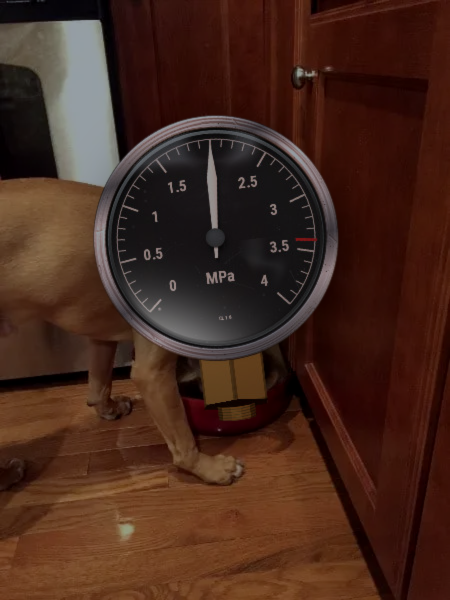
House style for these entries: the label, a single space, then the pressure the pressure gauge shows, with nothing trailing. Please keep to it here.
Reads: 2 MPa
